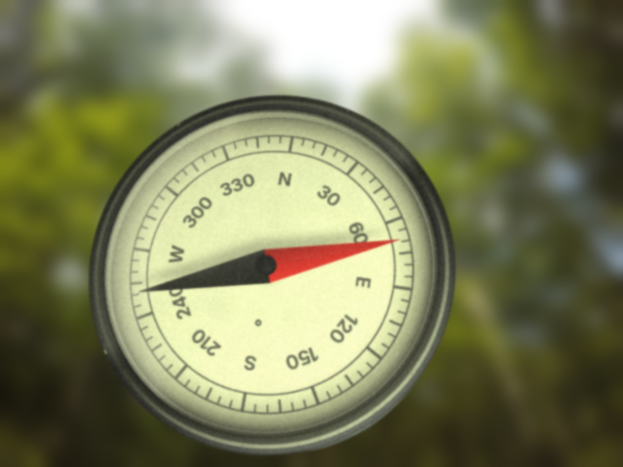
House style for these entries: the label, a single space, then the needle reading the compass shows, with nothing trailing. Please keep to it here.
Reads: 70 °
